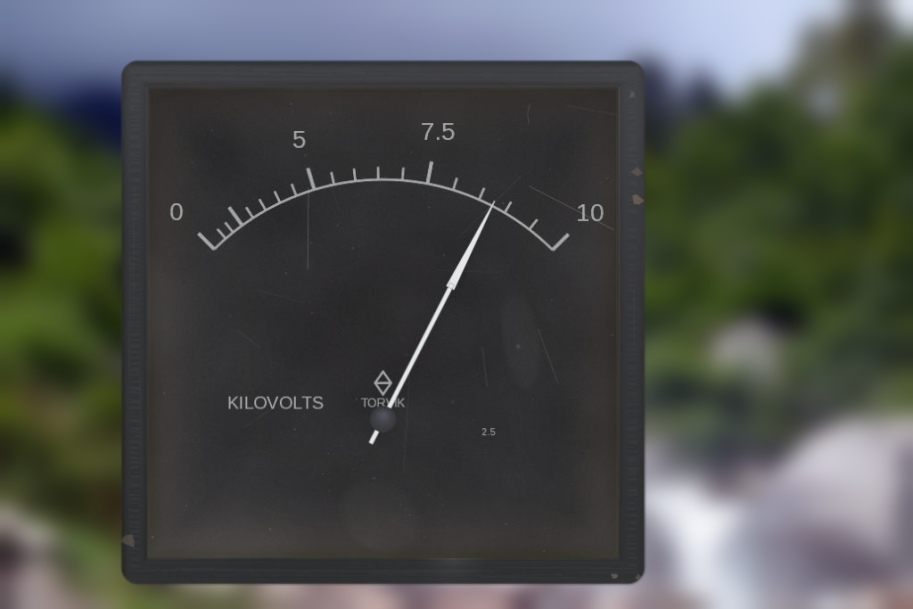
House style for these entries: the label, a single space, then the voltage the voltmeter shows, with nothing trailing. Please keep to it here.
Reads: 8.75 kV
